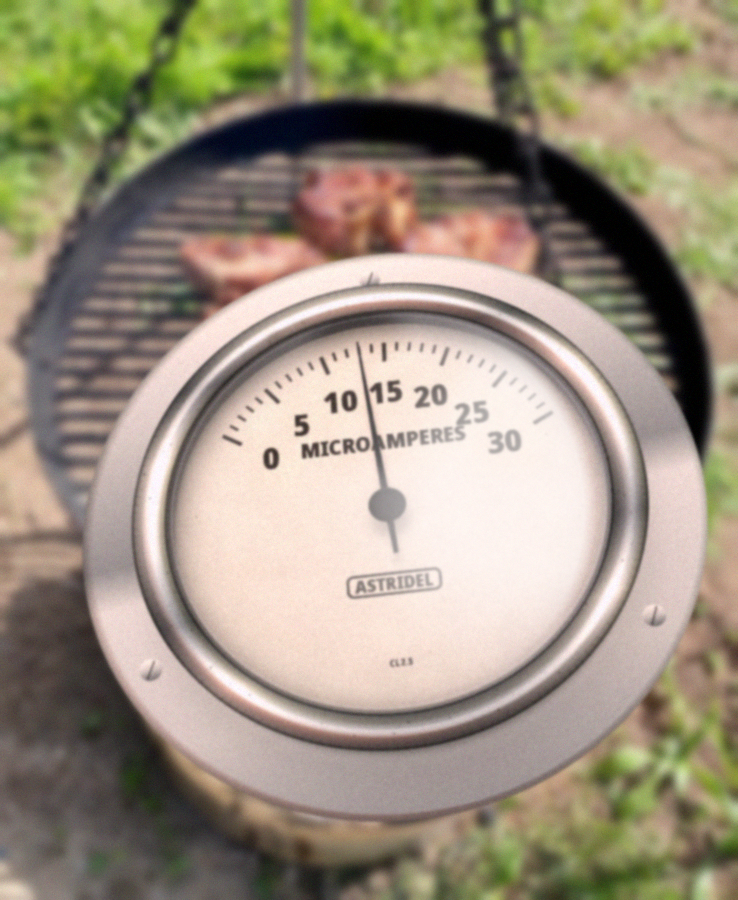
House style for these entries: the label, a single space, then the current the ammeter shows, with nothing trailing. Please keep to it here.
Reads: 13 µA
